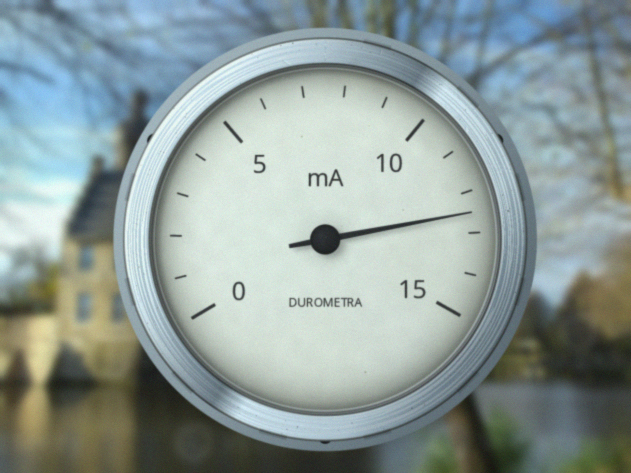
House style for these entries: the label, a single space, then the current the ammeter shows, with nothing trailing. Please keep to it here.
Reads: 12.5 mA
